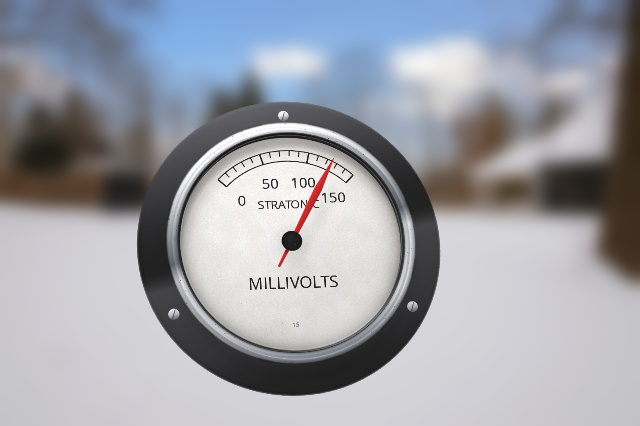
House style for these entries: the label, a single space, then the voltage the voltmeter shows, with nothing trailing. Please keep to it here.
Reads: 125 mV
